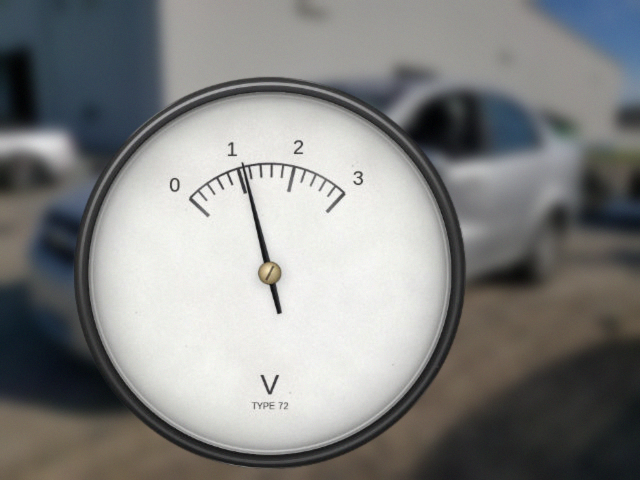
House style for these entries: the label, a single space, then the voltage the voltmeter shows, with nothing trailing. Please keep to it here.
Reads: 1.1 V
